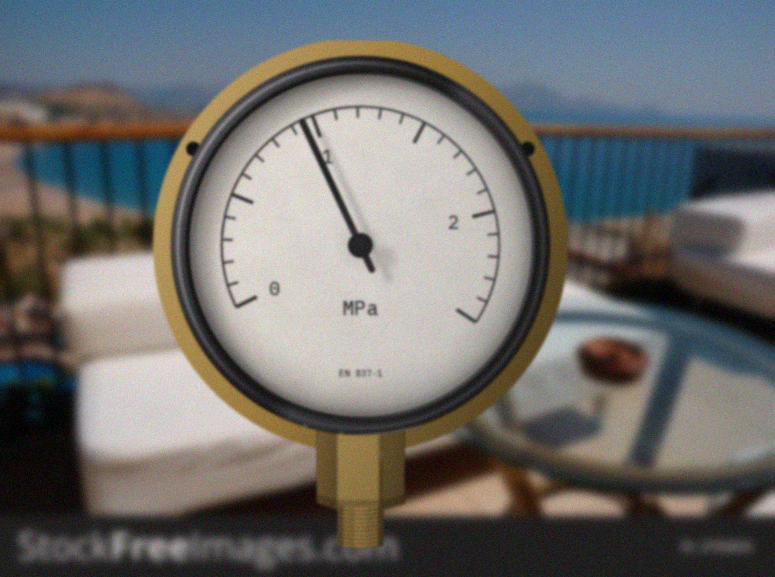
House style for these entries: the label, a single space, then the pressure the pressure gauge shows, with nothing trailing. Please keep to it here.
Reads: 0.95 MPa
